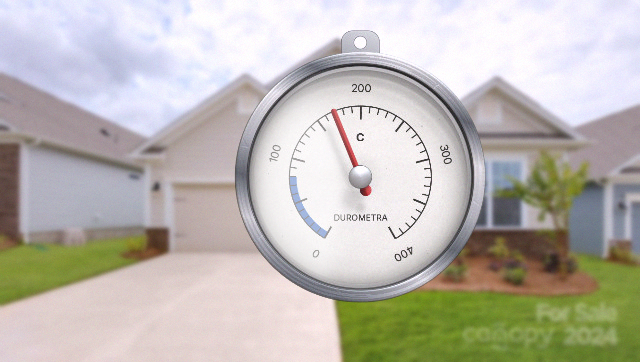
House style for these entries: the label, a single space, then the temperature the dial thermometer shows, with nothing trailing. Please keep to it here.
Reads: 170 °C
